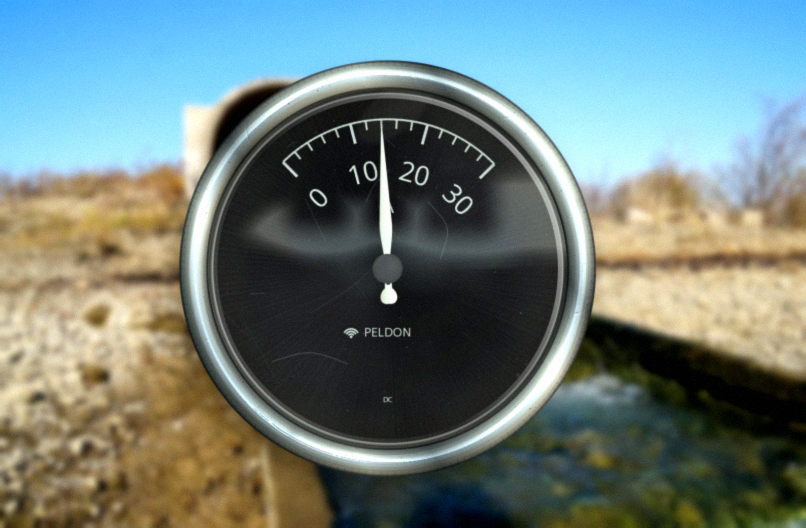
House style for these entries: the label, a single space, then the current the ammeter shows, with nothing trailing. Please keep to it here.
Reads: 14 A
